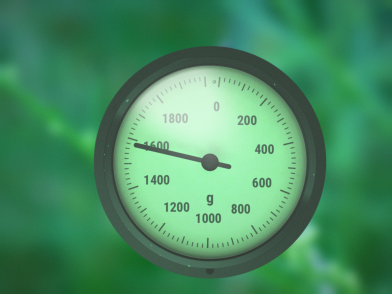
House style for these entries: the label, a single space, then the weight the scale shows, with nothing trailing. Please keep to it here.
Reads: 1580 g
